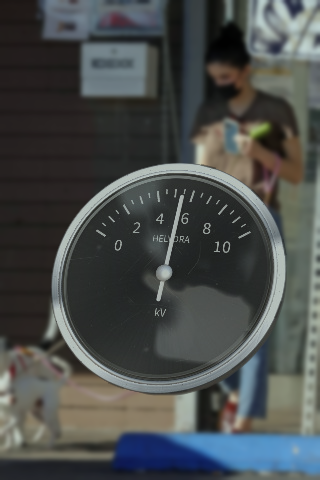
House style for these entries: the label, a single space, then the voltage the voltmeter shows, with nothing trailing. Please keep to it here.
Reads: 5.5 kV
